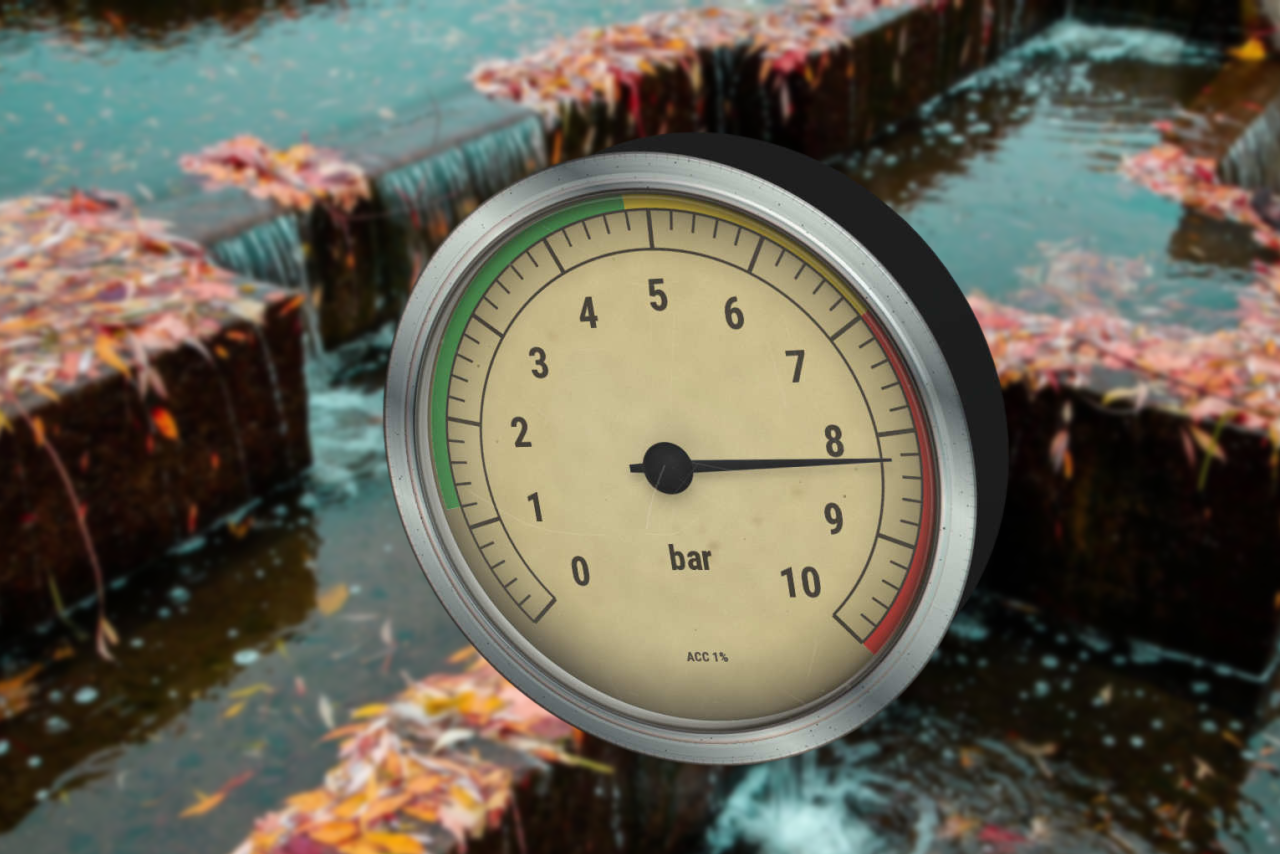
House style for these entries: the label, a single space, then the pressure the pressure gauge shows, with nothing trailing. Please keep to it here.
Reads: 8.2 bar
